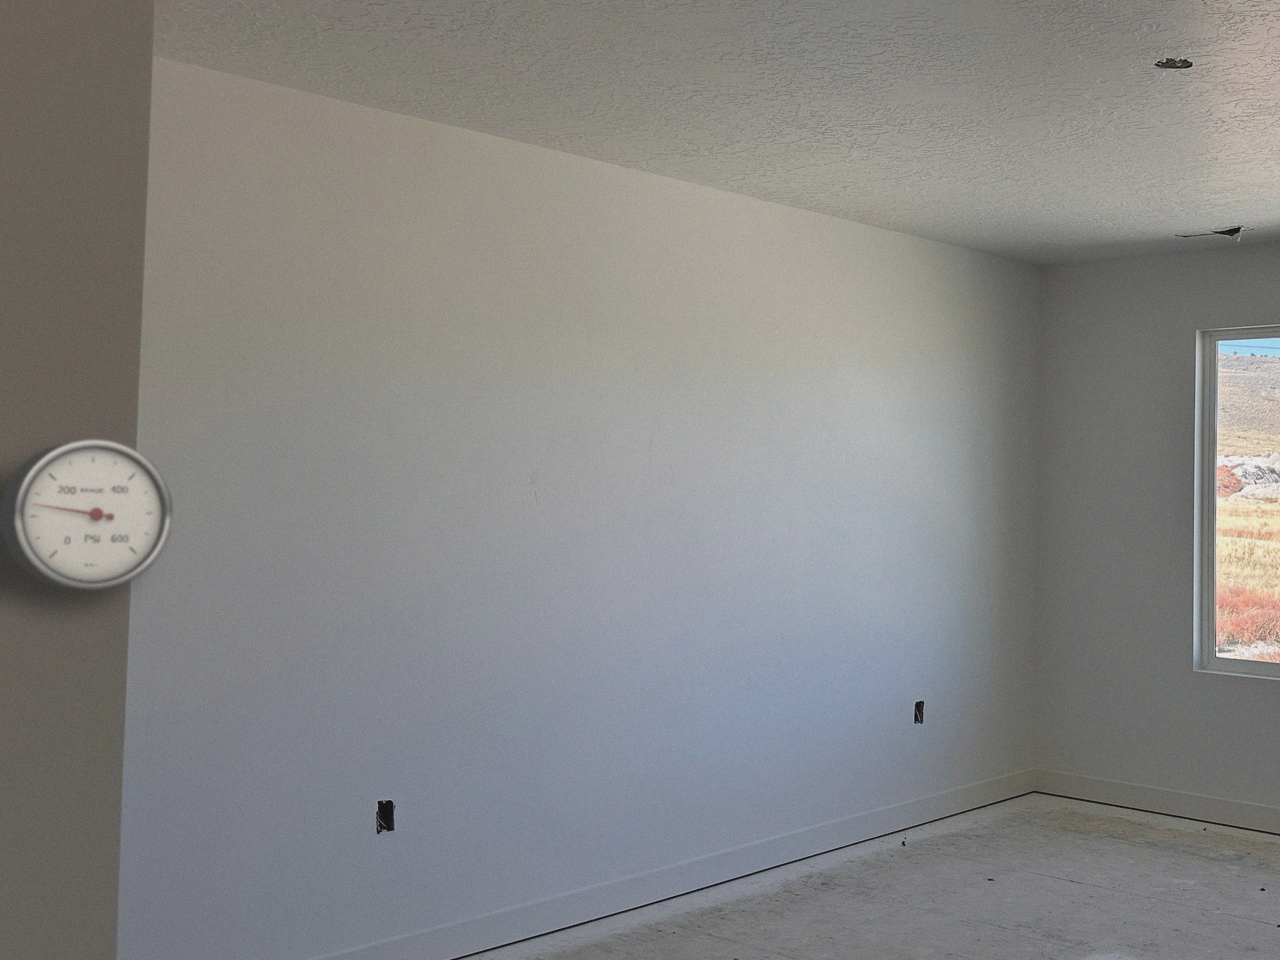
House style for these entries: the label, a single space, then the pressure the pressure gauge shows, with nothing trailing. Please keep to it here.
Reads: 125 psi
